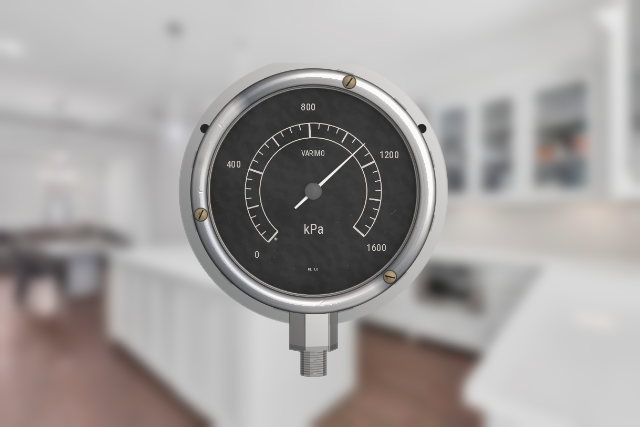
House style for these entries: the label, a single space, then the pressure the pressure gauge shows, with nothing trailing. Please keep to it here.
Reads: 1100 kPa
